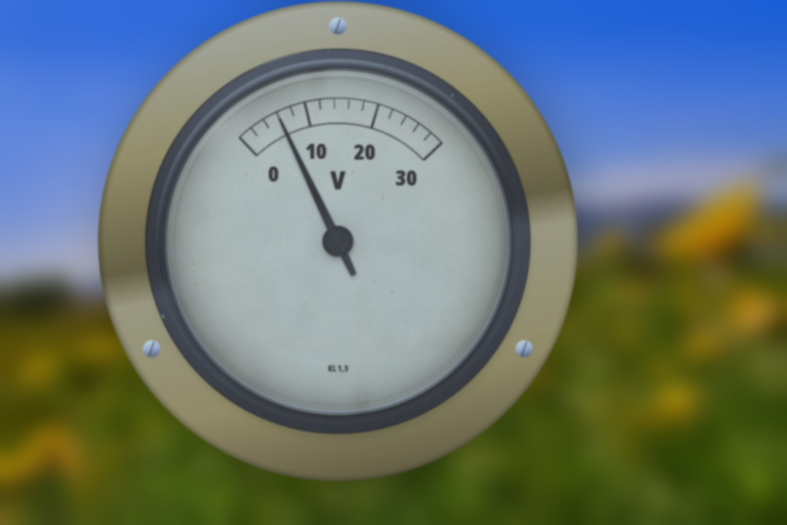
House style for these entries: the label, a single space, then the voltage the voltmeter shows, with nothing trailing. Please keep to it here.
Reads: 6 V
